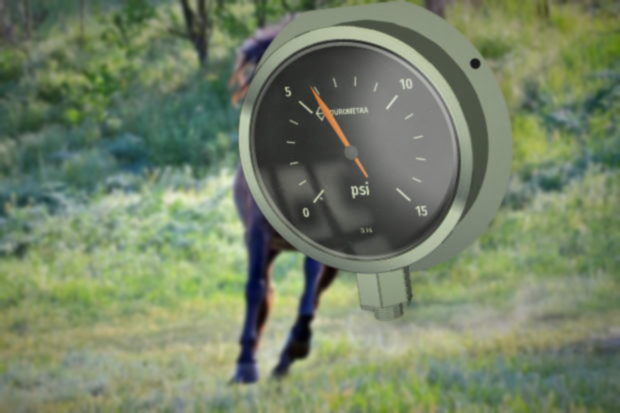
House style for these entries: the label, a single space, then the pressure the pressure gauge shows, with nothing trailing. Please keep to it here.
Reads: 6 psi
